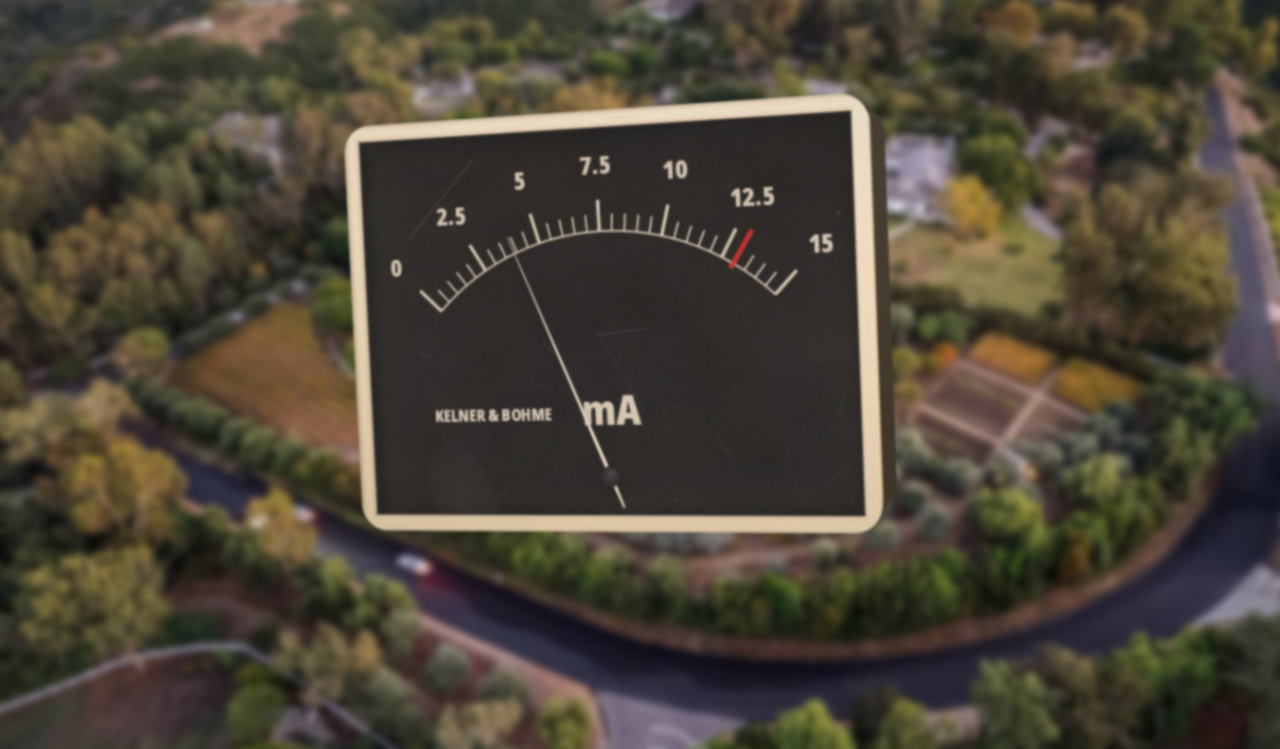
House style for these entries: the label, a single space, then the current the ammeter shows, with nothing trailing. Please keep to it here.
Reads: 4 mA
